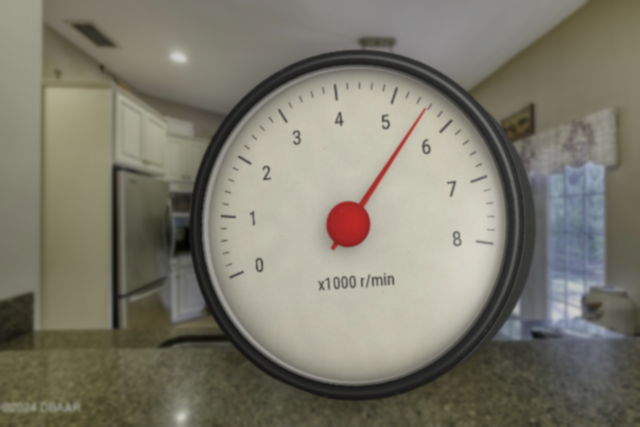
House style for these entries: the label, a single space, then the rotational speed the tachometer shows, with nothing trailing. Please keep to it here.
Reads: 5600 rpm
